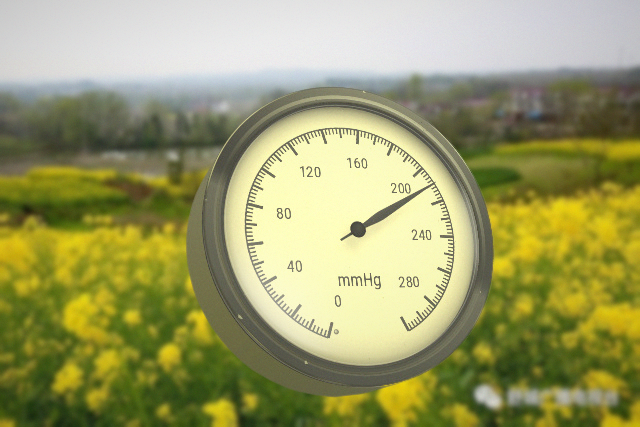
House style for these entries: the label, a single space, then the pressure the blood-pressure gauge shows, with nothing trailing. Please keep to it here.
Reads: 210 mmHg
